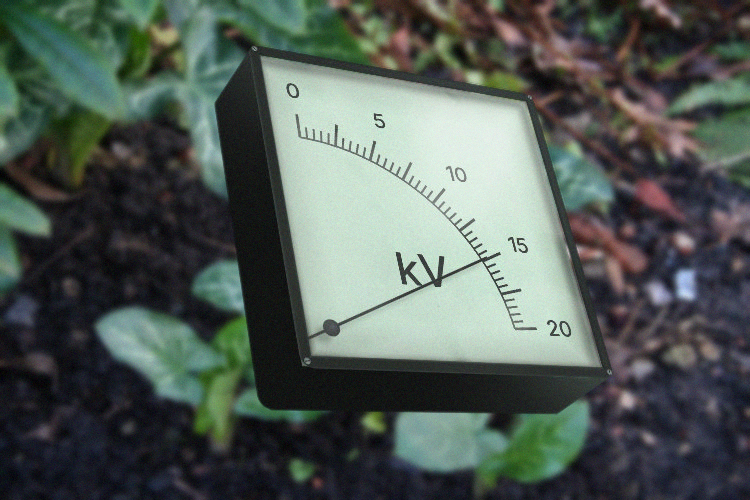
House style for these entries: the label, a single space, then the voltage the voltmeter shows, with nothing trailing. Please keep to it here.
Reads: 15 kV
